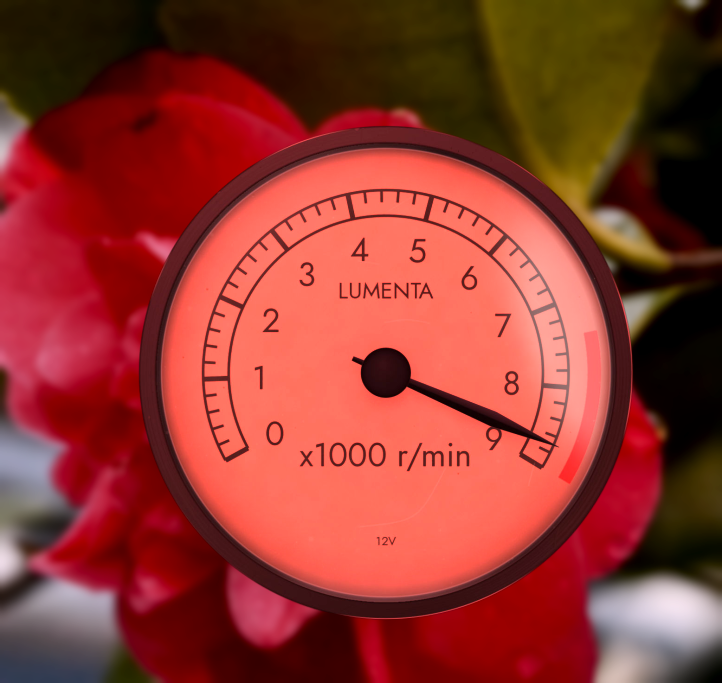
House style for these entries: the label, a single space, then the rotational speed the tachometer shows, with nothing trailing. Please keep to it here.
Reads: 8700 rpm
